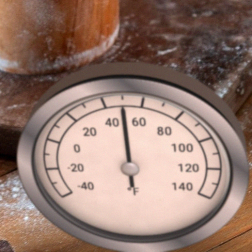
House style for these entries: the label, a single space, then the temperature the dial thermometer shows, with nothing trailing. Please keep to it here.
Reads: 50 °F
